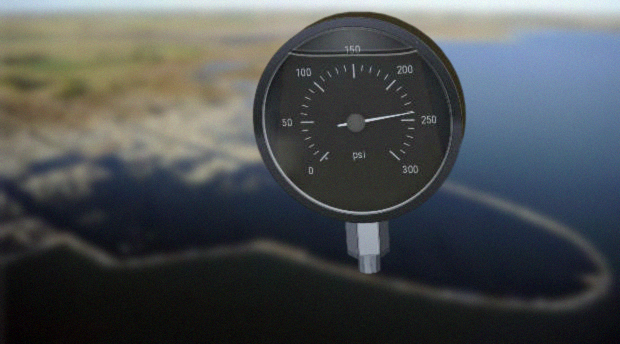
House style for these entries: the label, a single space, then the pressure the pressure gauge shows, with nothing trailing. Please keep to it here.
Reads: 240 psi
